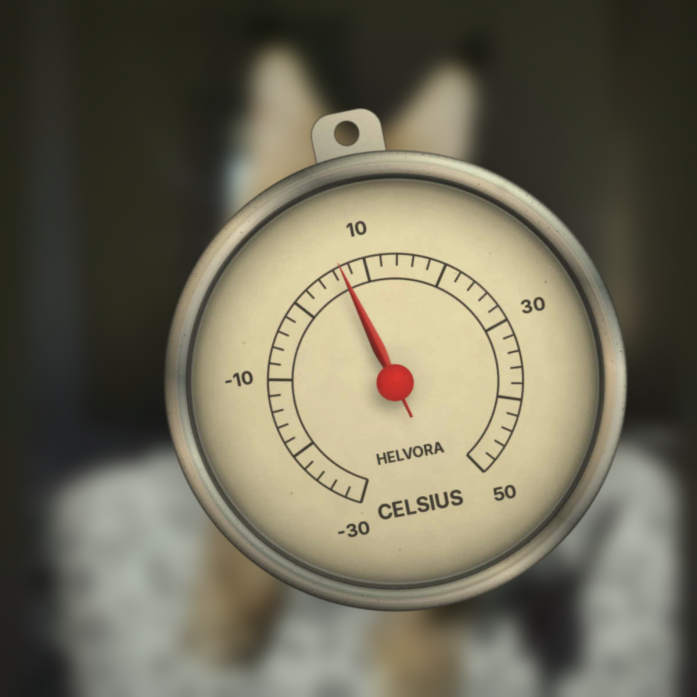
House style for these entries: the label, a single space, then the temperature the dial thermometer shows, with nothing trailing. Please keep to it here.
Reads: 7 °C
